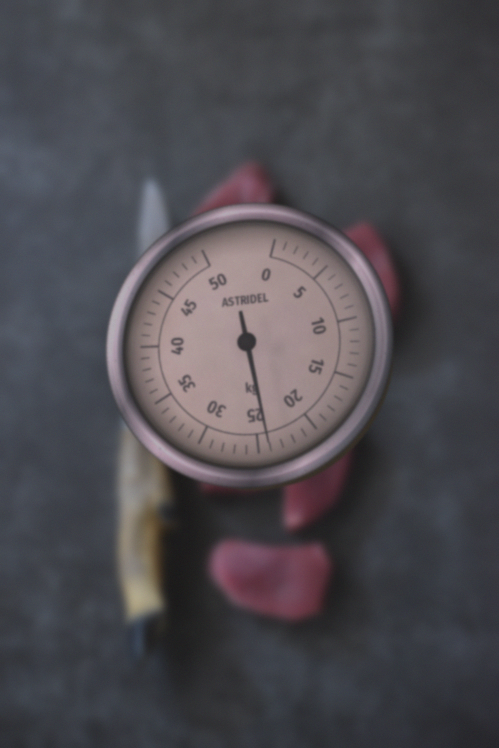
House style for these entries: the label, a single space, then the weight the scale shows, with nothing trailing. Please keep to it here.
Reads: 24 kg
